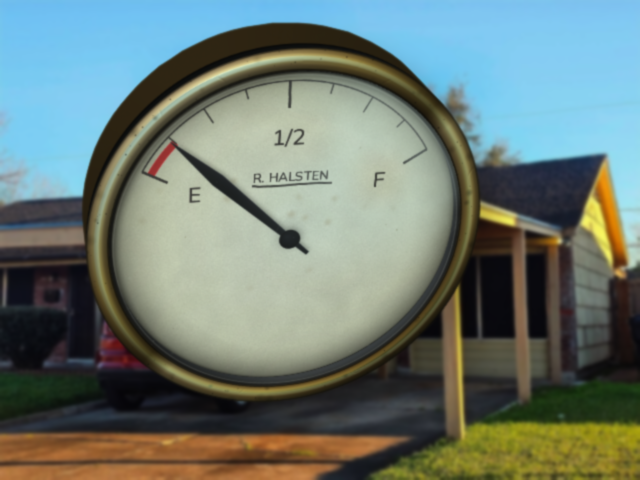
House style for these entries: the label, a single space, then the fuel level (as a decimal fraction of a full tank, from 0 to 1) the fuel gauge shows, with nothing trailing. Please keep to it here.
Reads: 0.125
